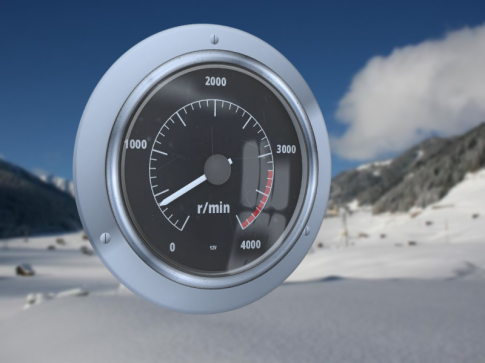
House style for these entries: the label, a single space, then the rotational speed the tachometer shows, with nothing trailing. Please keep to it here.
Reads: 400 rpm
